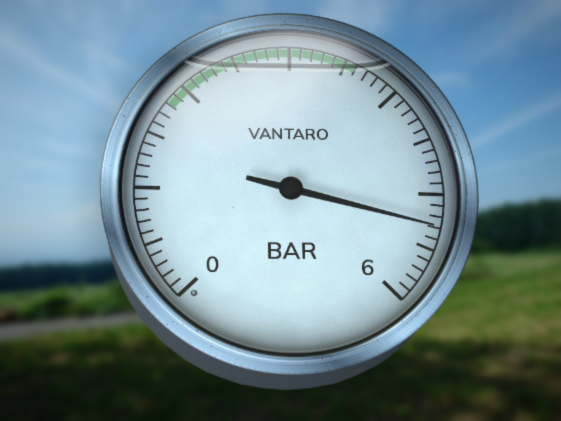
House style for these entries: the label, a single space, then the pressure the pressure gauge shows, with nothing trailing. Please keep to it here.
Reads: 5.3 bar
